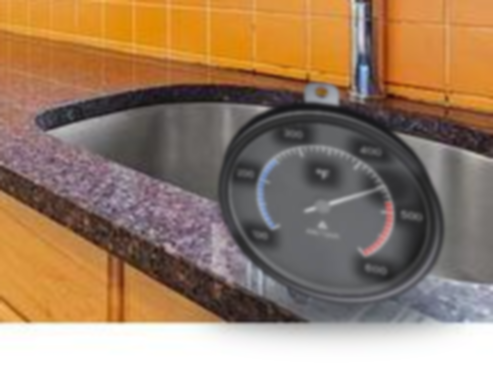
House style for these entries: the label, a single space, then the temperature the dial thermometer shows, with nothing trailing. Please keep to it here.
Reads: 450 °F
